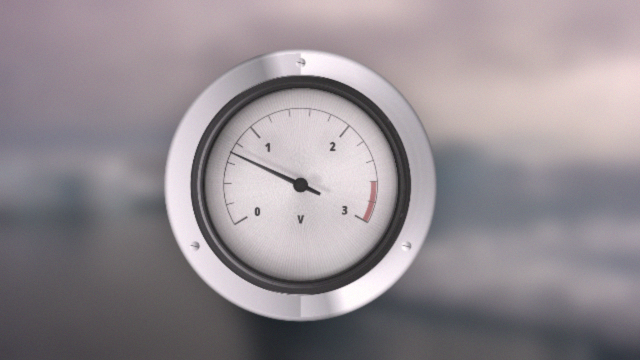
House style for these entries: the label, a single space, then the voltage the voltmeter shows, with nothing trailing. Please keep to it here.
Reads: 0.7 V
